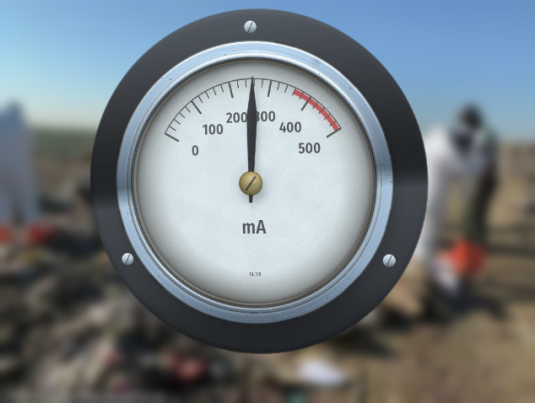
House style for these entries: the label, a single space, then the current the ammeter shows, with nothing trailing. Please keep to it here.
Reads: 260 mA
